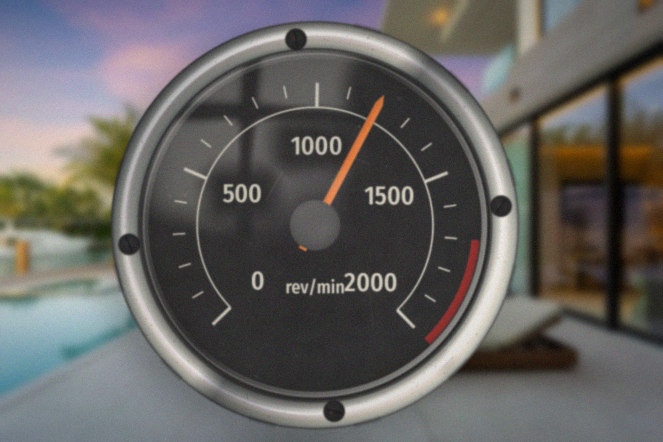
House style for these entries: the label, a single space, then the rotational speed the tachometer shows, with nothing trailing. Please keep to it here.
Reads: 1200 rpm
